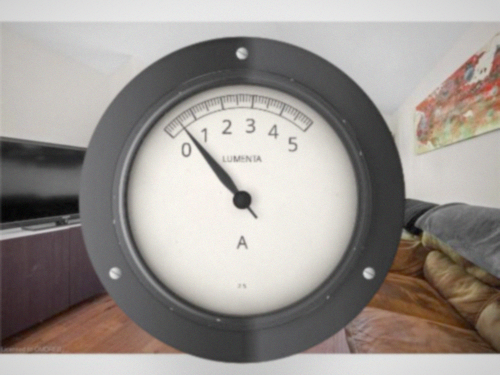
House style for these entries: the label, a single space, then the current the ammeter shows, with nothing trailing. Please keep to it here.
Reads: 0.5 A
